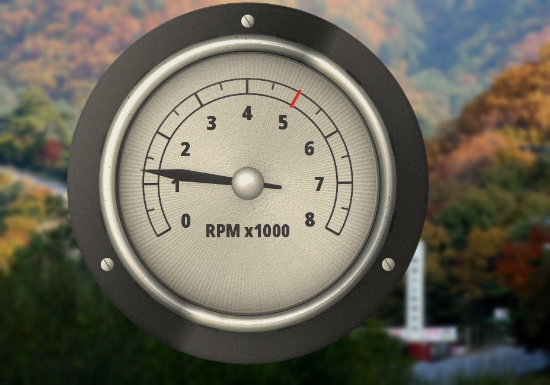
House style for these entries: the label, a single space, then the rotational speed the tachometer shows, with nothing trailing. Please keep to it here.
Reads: 1250 rpm
